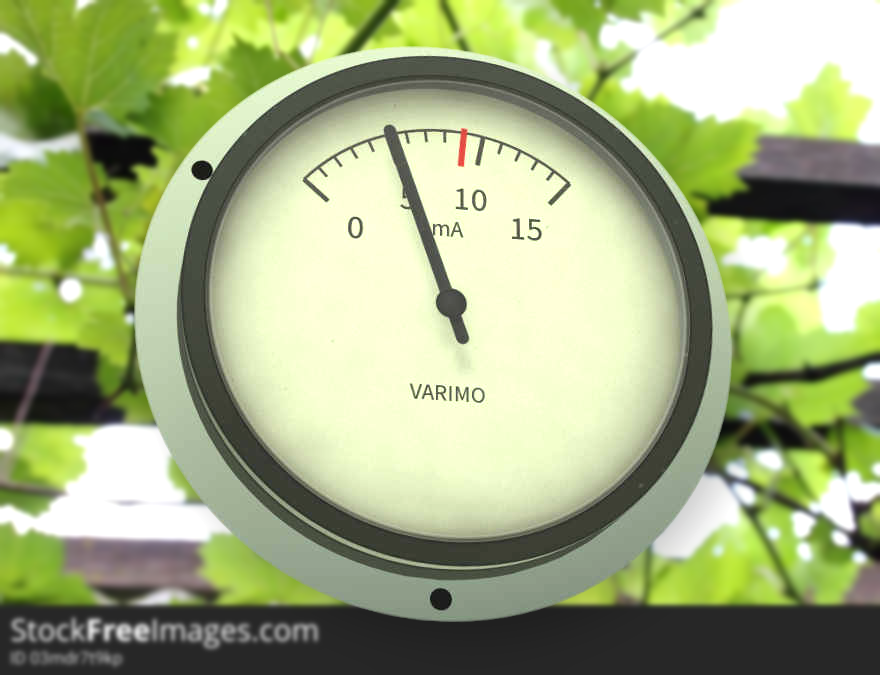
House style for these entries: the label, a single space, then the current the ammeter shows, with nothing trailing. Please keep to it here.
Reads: 5 mA
